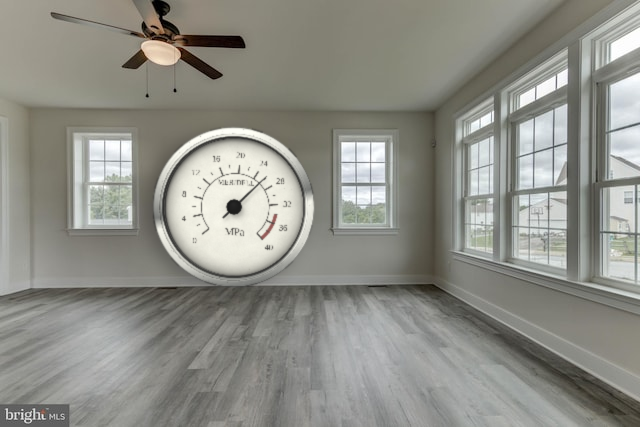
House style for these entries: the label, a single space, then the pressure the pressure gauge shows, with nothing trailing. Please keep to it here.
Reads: 26 MPa
